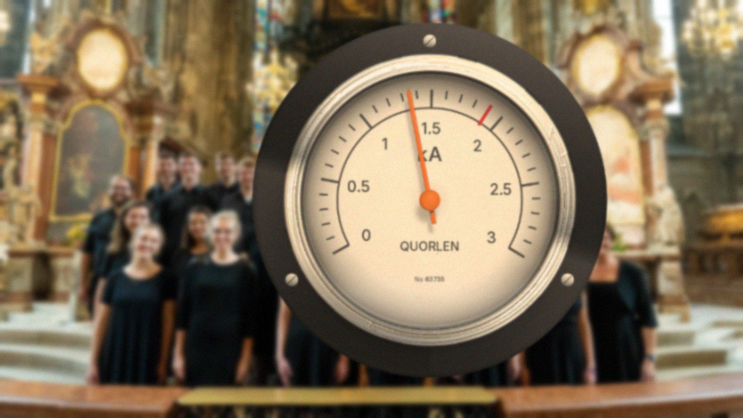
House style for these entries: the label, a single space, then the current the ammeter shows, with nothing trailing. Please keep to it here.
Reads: 1.35 kA
